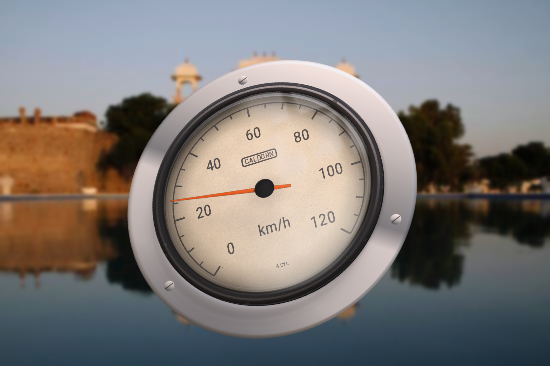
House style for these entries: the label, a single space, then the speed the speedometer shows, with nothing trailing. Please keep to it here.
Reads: 25 km/h
